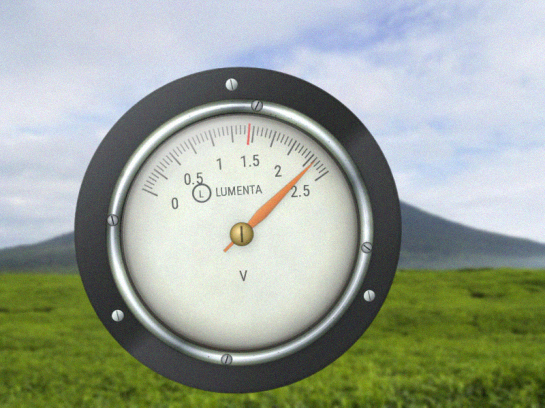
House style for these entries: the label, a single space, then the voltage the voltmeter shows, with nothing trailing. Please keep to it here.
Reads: 2.3 V
